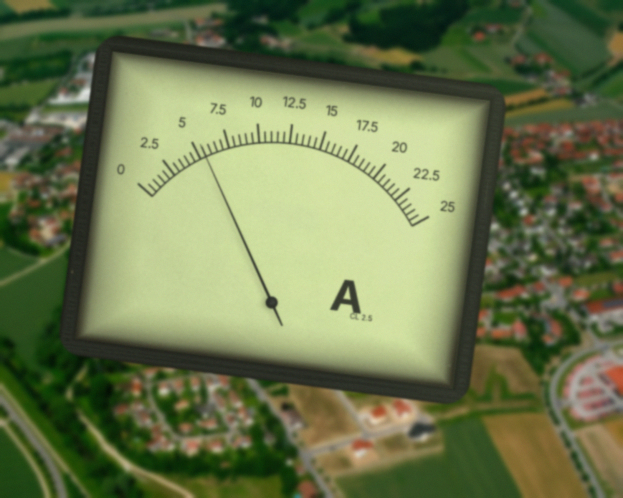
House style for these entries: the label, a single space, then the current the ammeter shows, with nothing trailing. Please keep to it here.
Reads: 5.5 A
